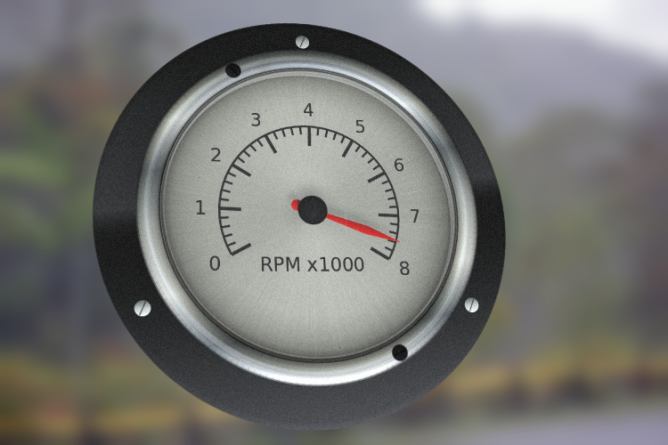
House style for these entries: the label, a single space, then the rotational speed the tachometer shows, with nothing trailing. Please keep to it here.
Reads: 7600 rpm
